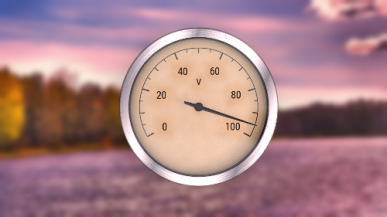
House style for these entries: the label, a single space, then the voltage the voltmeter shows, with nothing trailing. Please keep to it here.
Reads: 95 V
